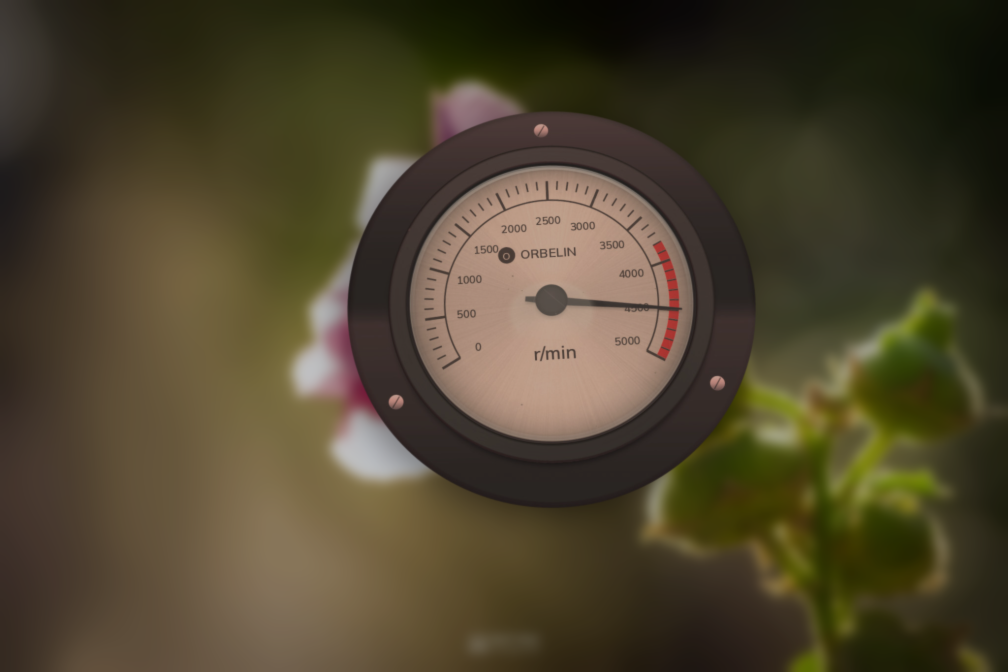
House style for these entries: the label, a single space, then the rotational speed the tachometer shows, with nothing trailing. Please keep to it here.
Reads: 4500 rpm
